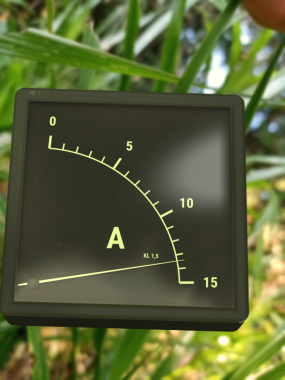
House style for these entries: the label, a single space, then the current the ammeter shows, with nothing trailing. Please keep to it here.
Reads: 13.5 A
